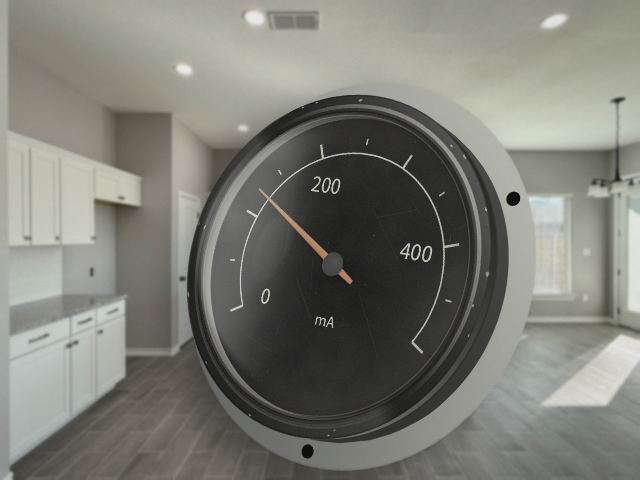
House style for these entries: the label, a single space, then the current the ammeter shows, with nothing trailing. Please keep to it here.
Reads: 125 mA
